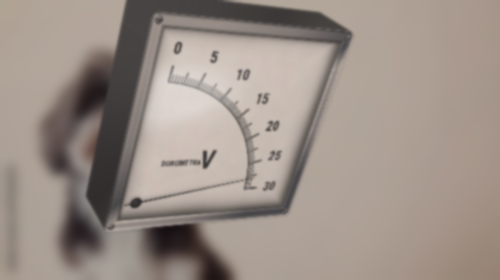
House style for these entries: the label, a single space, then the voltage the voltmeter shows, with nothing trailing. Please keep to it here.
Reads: 27.5 V
